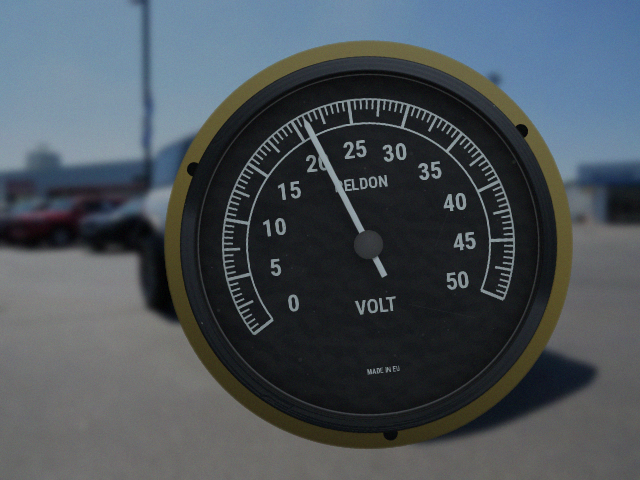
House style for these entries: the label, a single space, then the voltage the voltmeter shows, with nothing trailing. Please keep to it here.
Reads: 21 V
